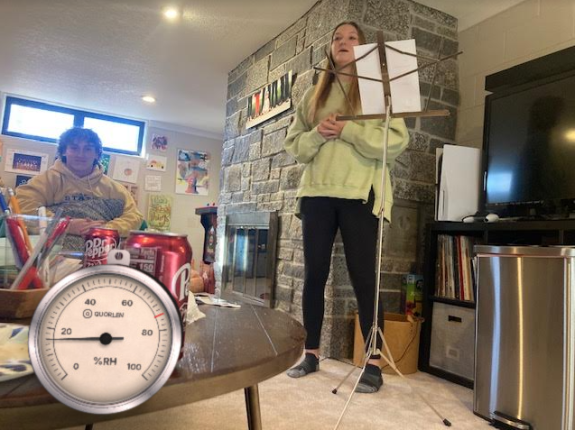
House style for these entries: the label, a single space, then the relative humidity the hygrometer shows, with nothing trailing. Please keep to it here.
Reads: 16 %
